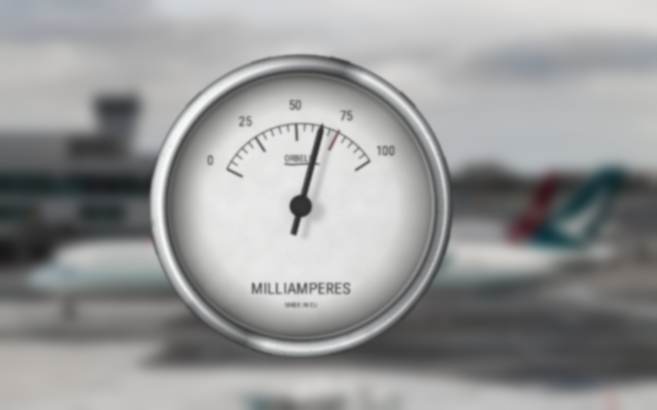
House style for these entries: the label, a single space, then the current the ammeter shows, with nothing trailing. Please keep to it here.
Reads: 65 mA
